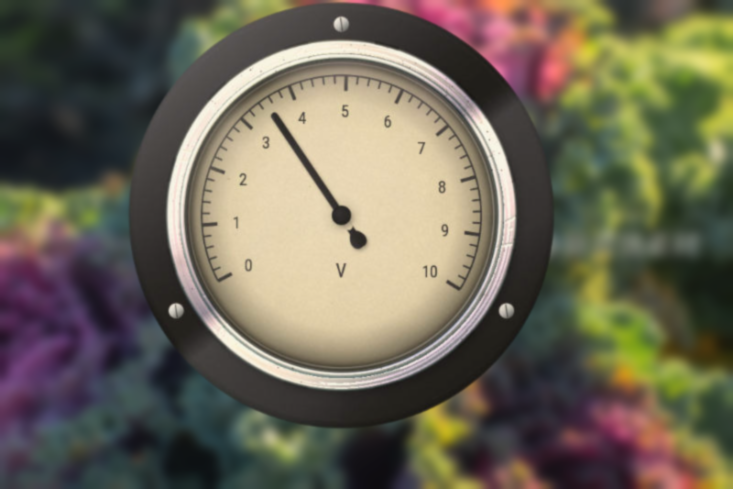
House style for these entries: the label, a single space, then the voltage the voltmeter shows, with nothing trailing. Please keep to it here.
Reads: 3.5 V
